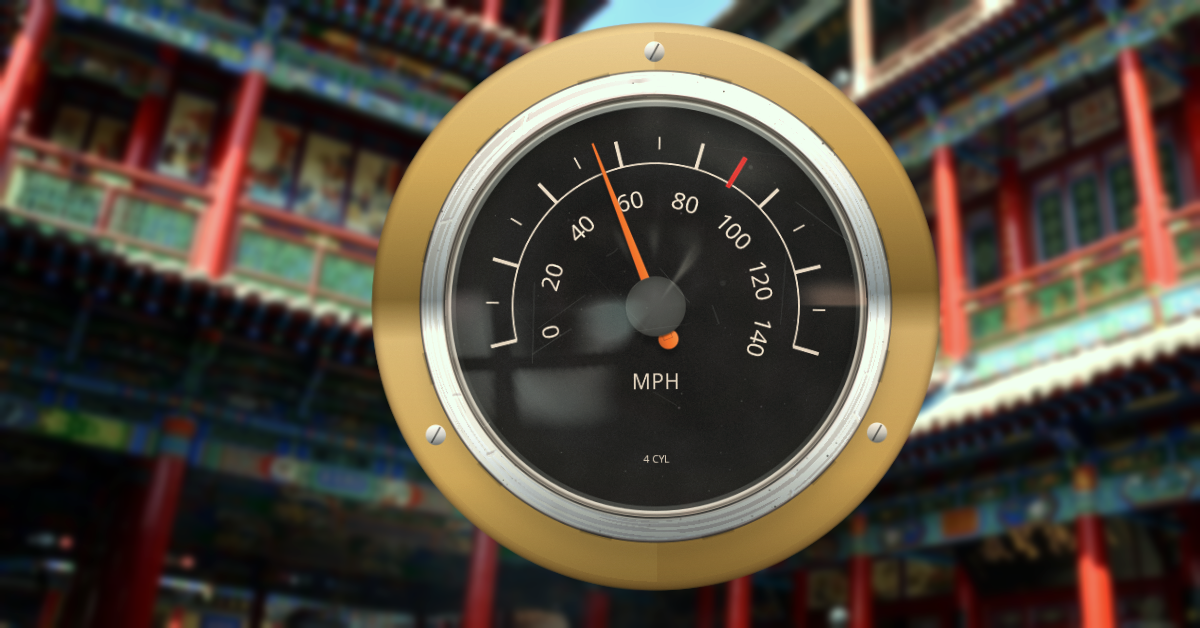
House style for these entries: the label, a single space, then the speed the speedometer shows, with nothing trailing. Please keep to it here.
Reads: 55 mph
